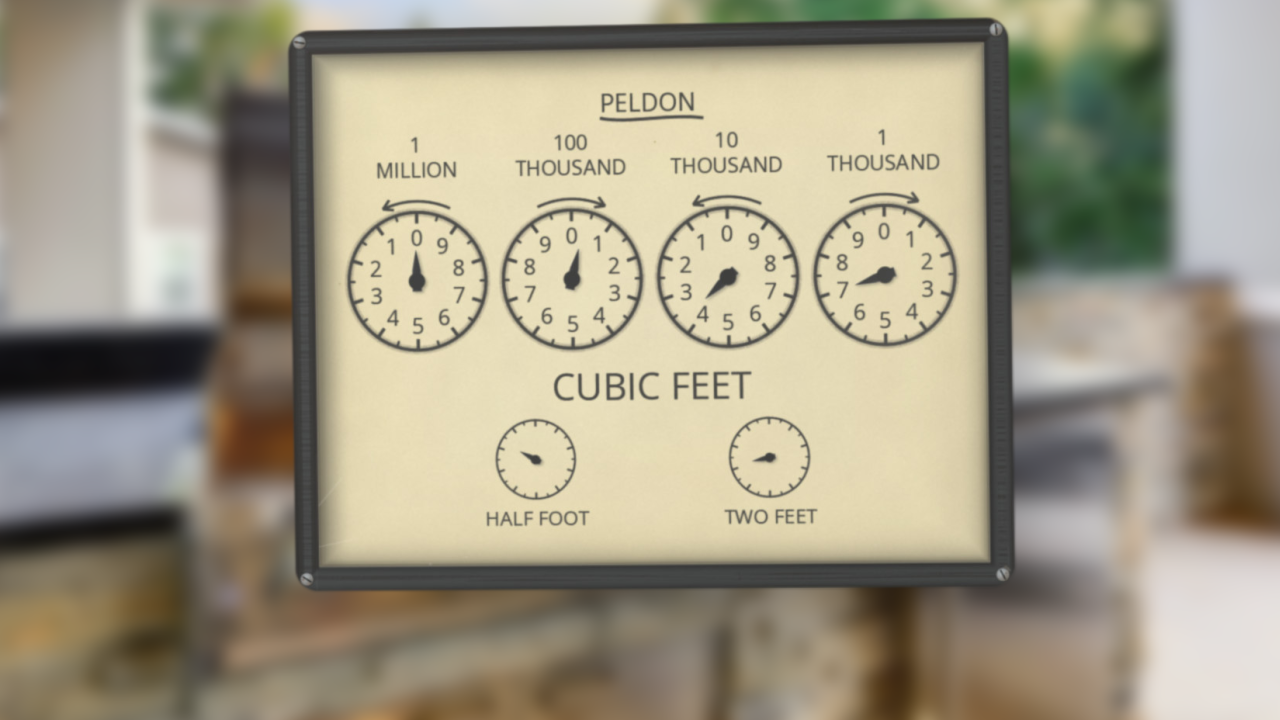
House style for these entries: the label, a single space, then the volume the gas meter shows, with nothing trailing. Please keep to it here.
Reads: 3700 ft³
